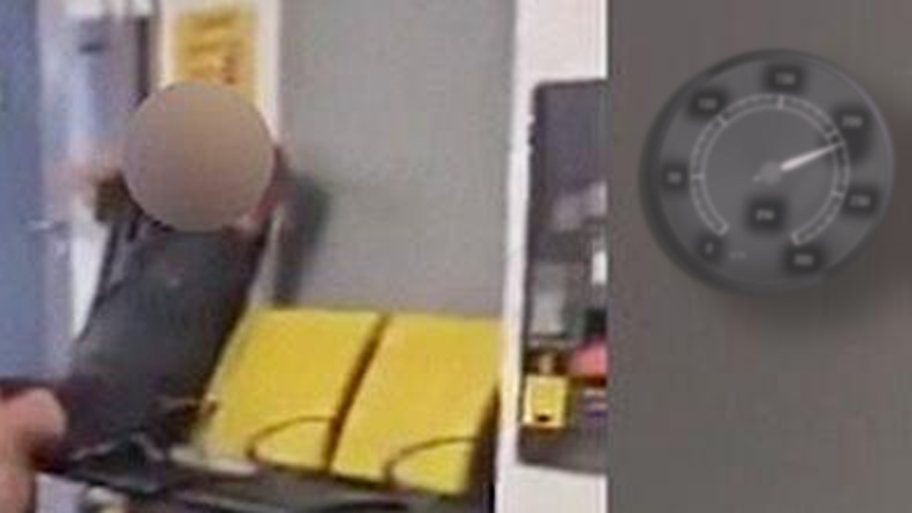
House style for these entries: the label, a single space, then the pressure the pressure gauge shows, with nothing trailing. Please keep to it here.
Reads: 210 psi
